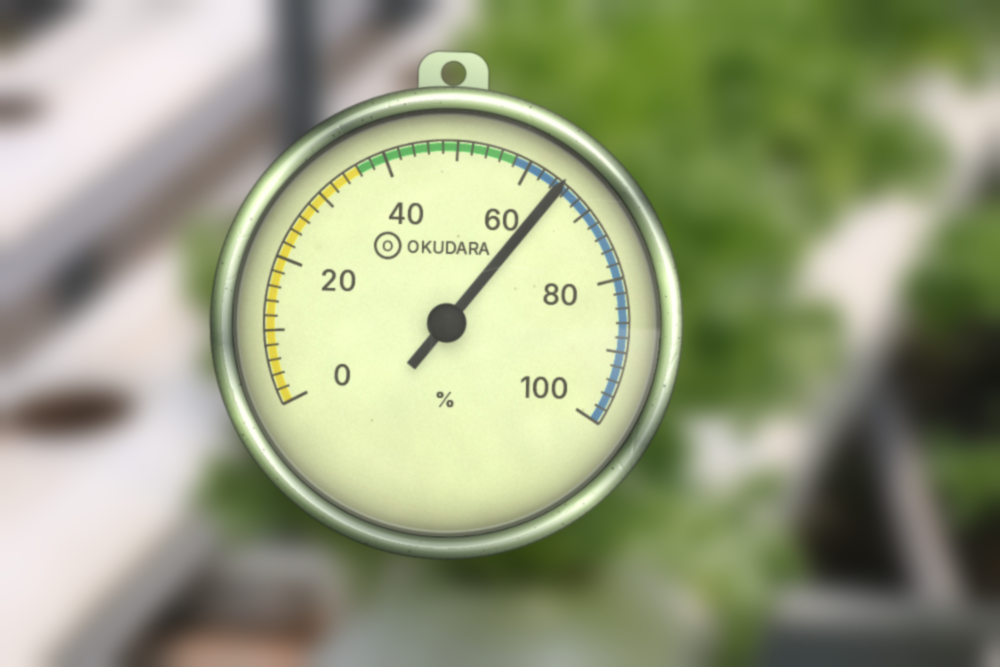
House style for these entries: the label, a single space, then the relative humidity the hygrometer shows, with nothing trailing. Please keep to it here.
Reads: 65 %
